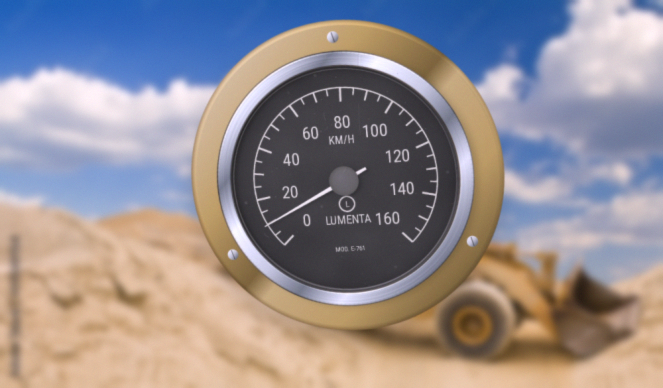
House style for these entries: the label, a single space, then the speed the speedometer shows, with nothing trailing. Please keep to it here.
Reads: 10 km/h
